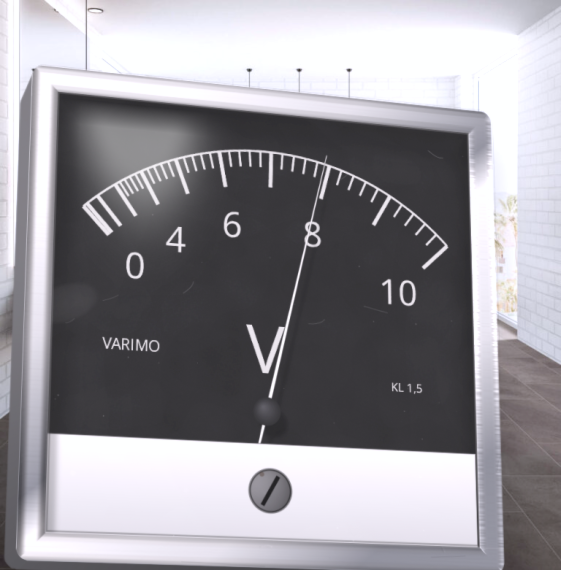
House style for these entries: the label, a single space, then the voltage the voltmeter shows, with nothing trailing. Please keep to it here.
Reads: 7.9 V
